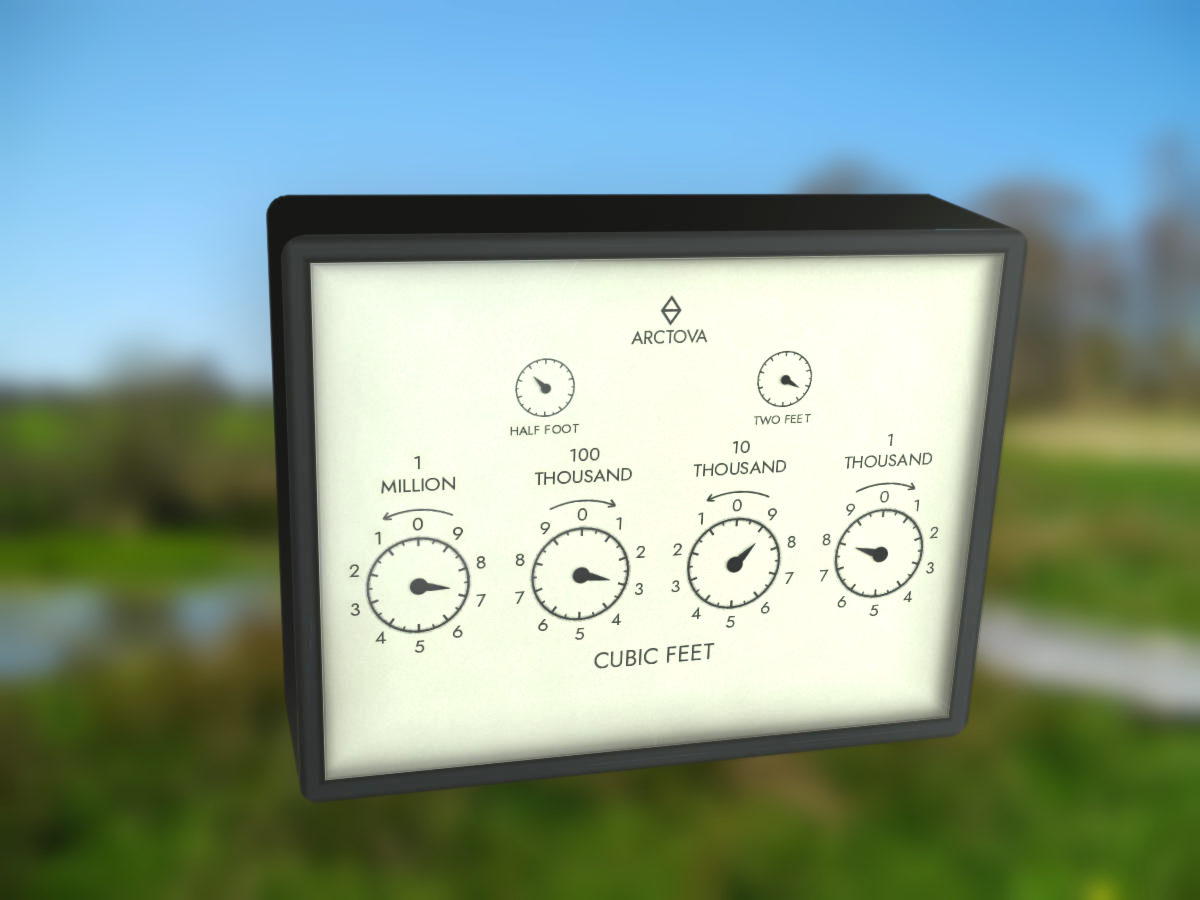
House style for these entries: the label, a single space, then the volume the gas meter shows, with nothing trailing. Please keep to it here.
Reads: 728800 ft³
